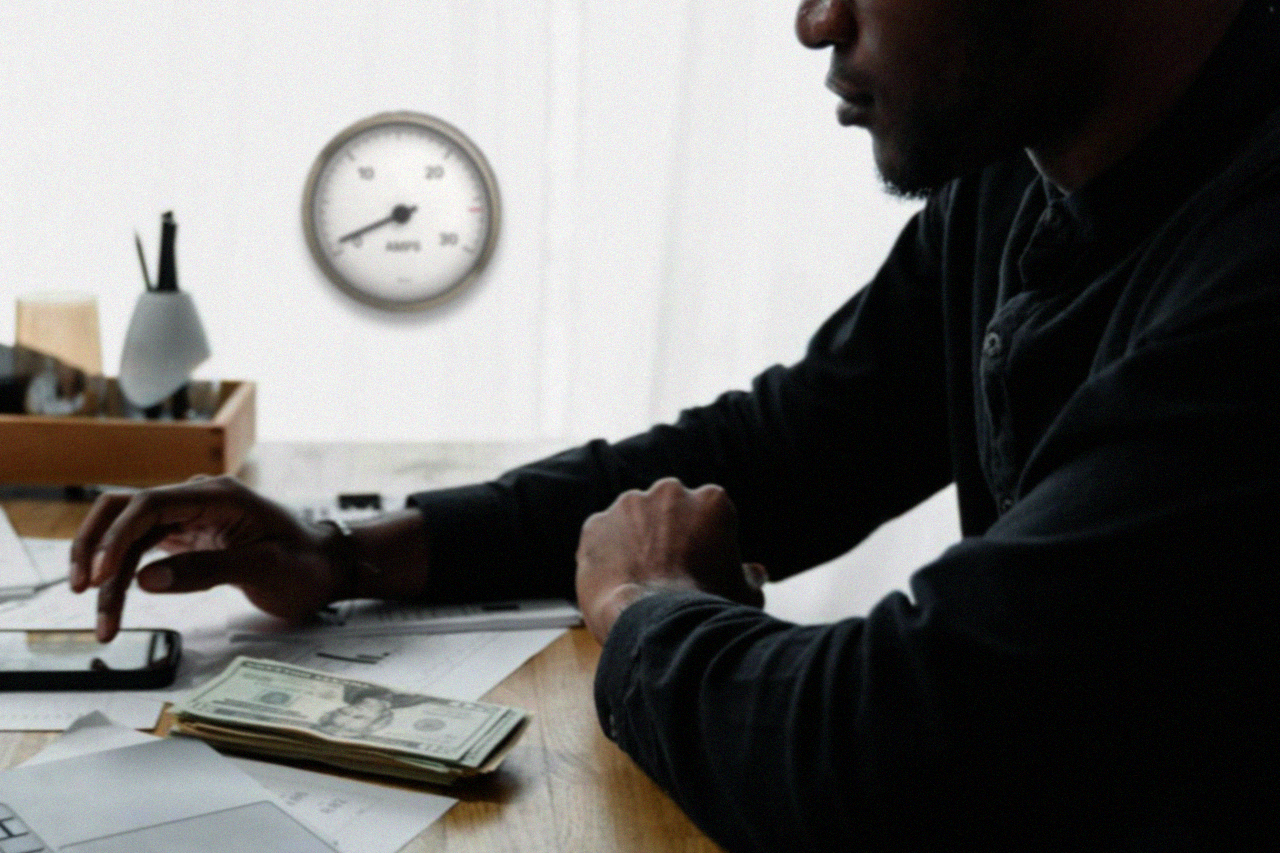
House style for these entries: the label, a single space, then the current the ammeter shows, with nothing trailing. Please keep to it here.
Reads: 1 A
